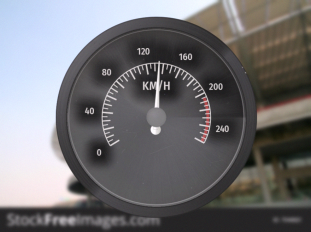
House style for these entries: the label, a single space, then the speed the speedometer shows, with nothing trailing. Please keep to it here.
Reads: 135 km/h
